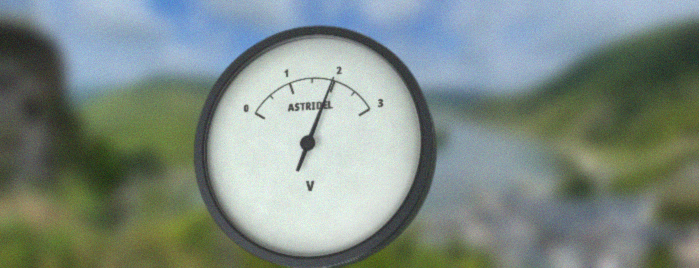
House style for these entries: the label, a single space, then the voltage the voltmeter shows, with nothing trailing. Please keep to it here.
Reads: 2 V
